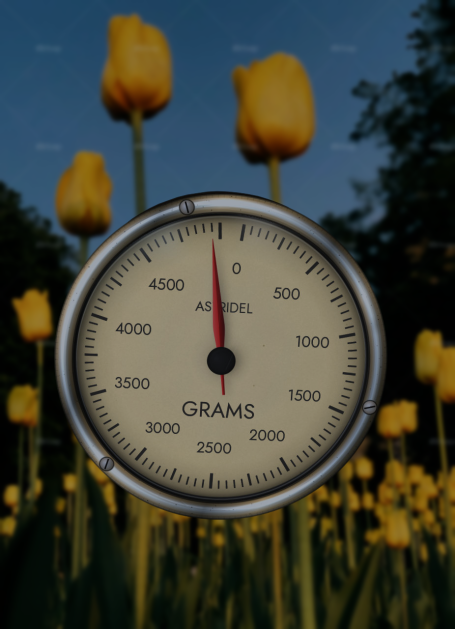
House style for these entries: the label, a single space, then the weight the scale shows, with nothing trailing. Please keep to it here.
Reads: 4950 g
